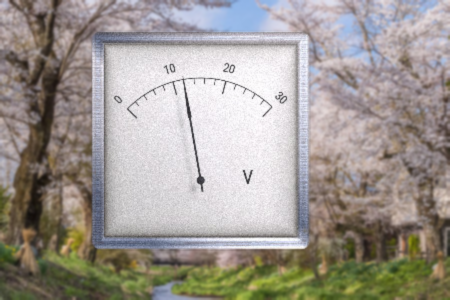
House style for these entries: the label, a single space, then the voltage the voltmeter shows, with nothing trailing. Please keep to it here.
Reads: 12 V
